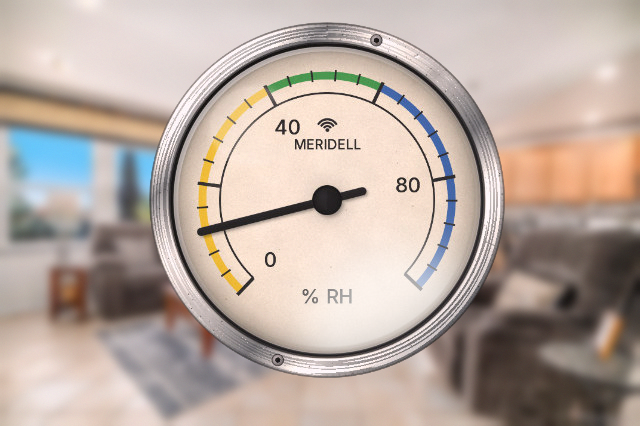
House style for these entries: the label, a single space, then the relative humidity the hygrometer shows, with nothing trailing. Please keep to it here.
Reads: 12 %
